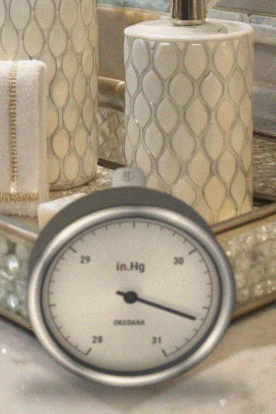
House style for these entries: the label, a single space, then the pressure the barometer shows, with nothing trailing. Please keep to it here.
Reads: 30.6 inHg
